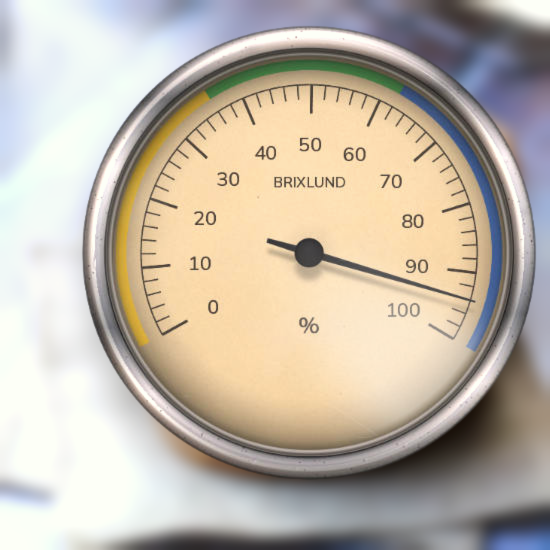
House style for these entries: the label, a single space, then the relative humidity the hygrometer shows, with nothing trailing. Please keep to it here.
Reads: 94 %
